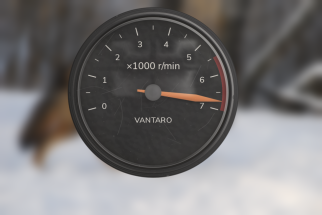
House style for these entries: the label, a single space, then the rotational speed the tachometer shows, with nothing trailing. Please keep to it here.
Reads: 6750 rpm
